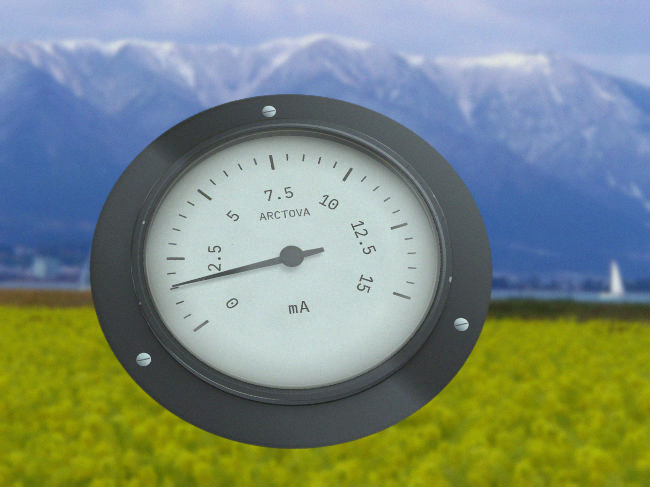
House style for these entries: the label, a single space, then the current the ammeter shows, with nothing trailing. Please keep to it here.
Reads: 1.5 mA
